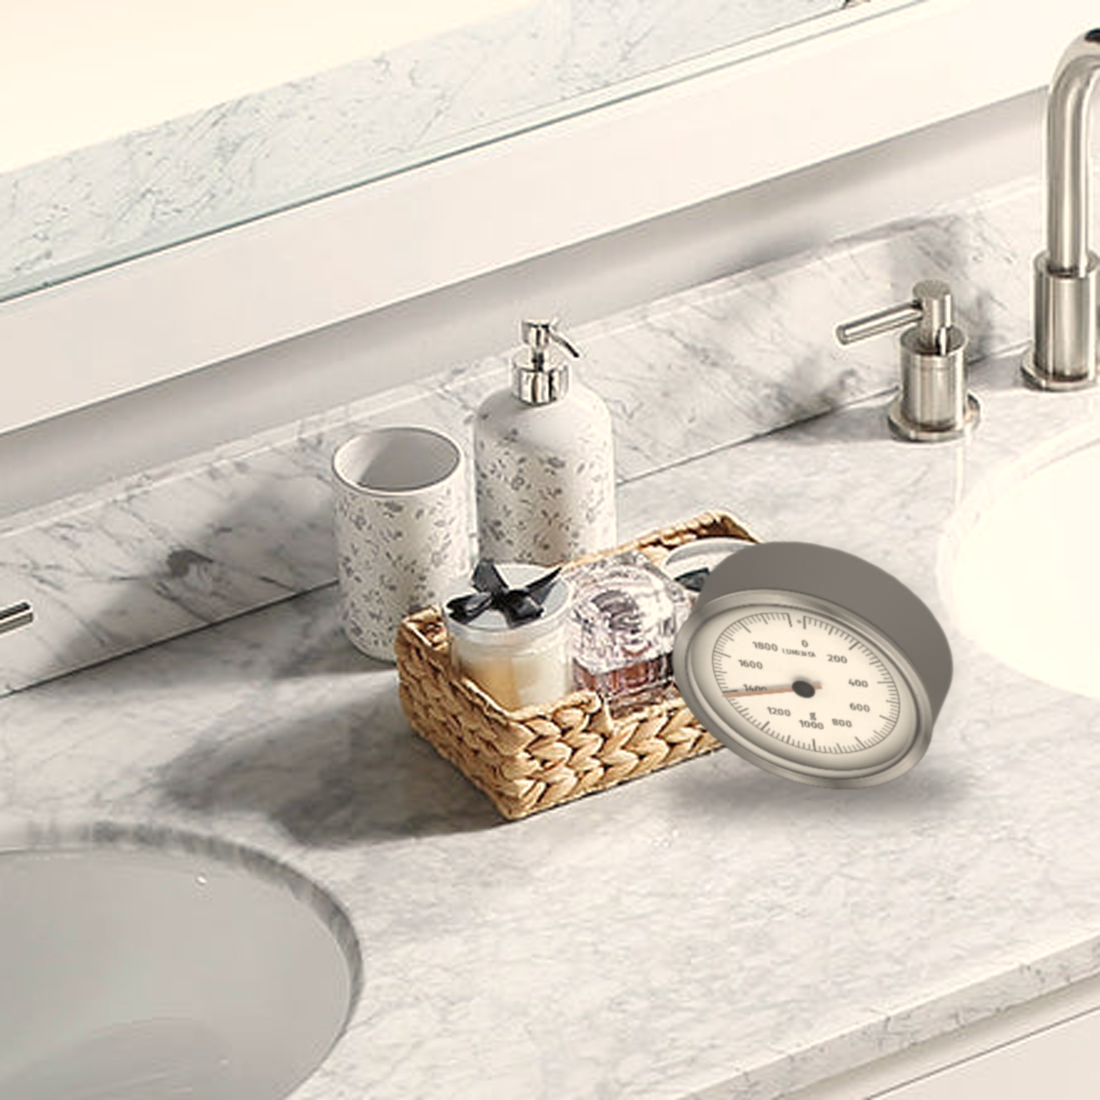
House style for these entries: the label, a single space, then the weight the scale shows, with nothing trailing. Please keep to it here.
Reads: 1400 g
